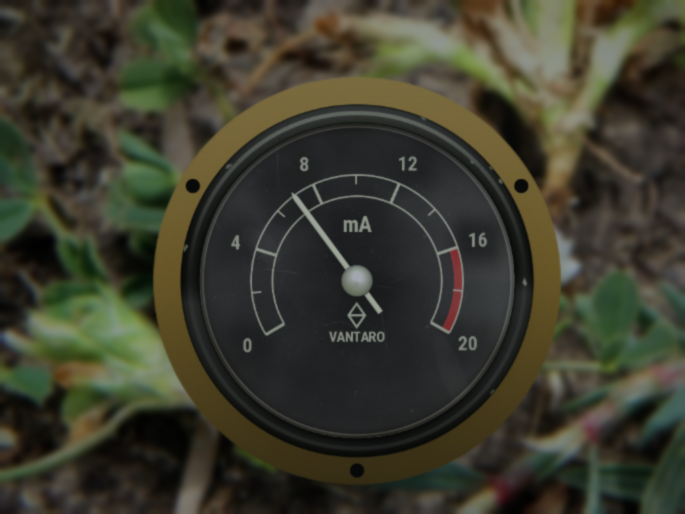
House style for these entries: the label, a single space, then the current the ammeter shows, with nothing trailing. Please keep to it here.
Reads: 7 mA
